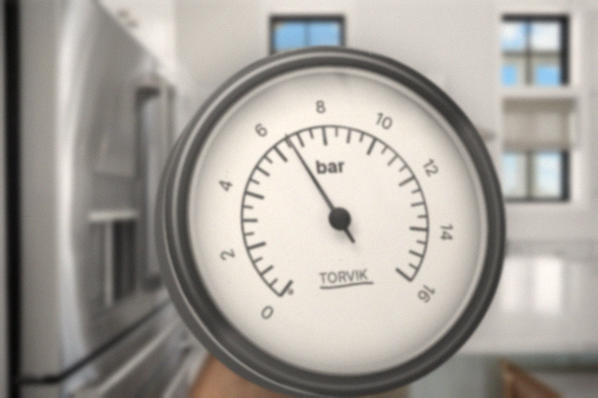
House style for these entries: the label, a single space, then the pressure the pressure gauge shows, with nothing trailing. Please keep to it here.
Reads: 6.5 bar
